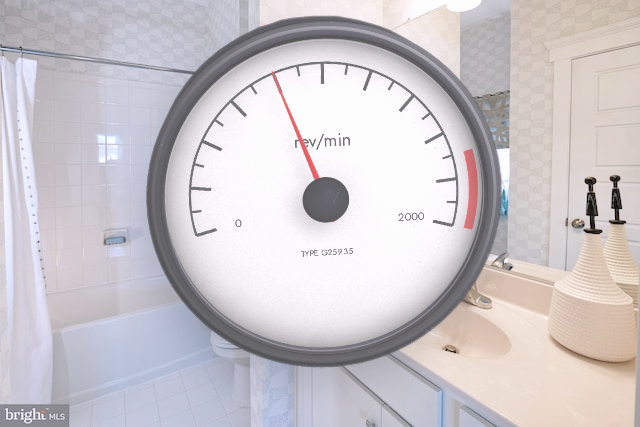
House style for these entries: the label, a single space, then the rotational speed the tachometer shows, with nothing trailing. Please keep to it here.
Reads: 800 rpm
